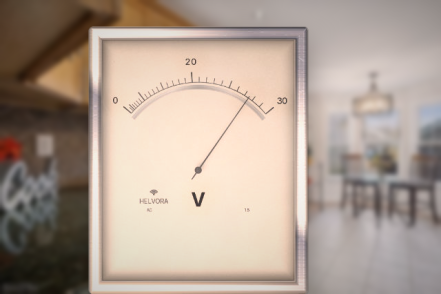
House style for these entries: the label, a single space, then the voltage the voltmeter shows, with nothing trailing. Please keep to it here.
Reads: 27.5 V
